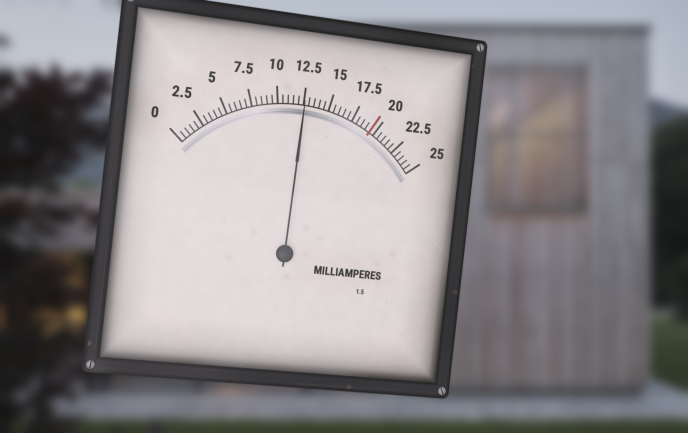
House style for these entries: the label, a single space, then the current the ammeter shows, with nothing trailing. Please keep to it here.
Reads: 12.5 mA
